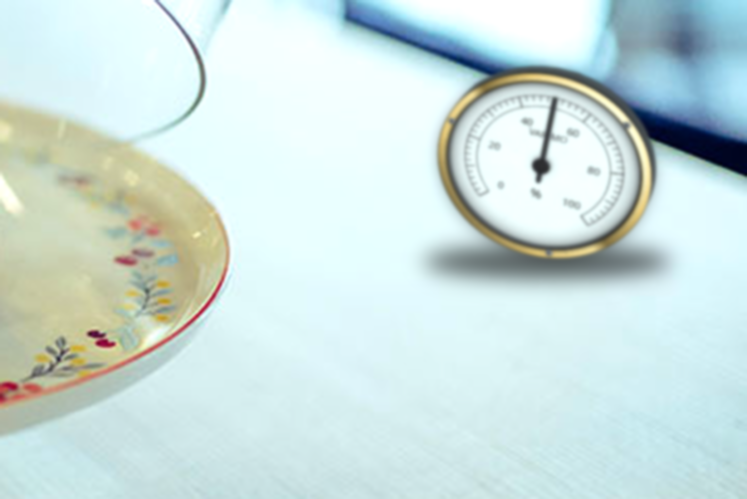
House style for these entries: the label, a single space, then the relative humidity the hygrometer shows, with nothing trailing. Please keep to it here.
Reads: 50 %
